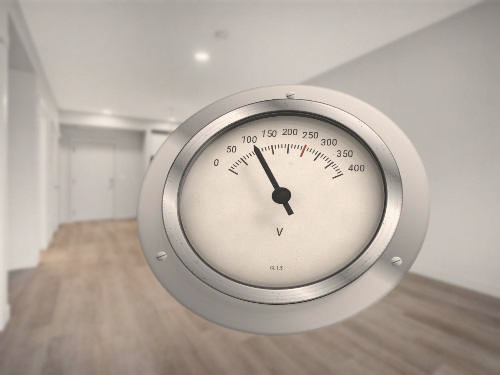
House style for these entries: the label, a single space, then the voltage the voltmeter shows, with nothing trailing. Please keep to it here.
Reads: 100 V
